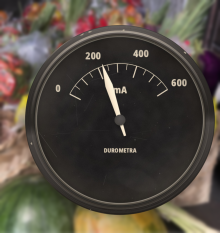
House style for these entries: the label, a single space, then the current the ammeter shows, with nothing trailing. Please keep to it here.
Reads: 225 mA
